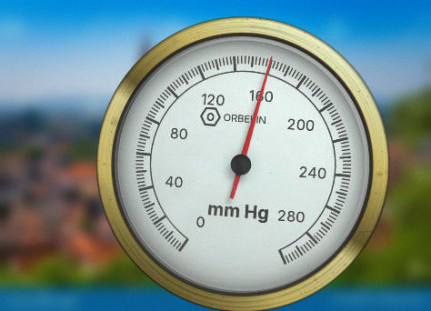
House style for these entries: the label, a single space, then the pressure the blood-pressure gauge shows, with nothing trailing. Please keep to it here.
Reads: 160 mmHg
